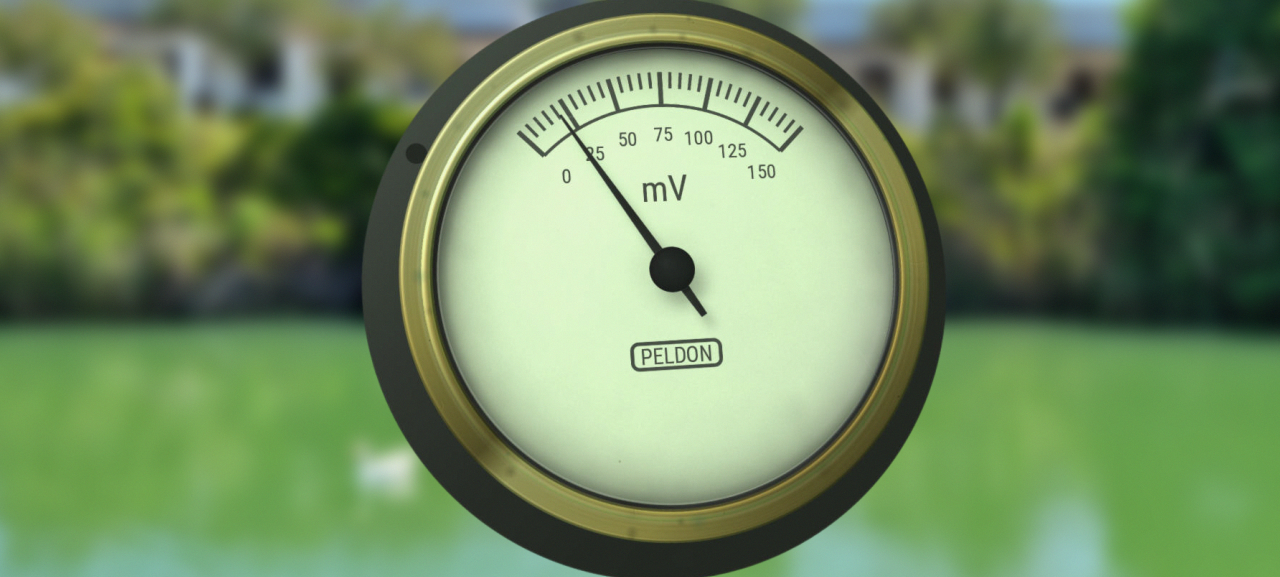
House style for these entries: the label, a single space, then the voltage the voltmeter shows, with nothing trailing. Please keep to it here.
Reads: 20 mV
